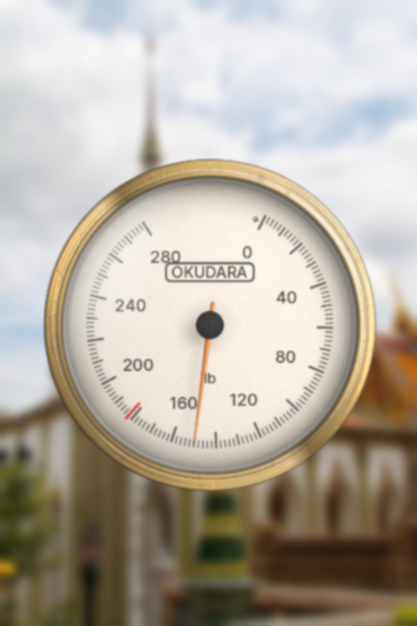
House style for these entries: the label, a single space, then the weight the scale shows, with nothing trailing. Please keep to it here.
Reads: 150 lb
